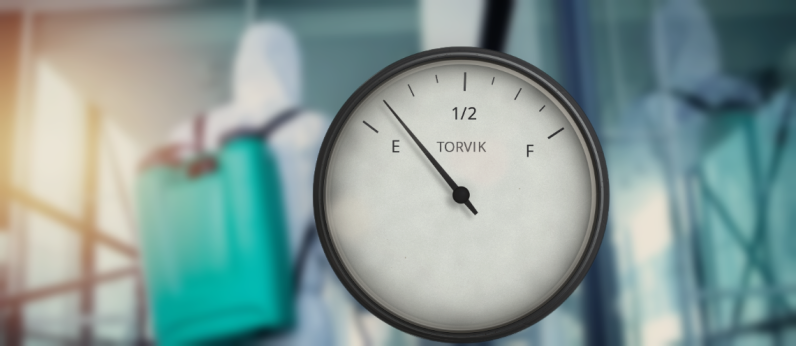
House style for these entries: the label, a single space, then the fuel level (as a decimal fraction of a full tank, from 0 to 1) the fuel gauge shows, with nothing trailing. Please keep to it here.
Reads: 0.125
